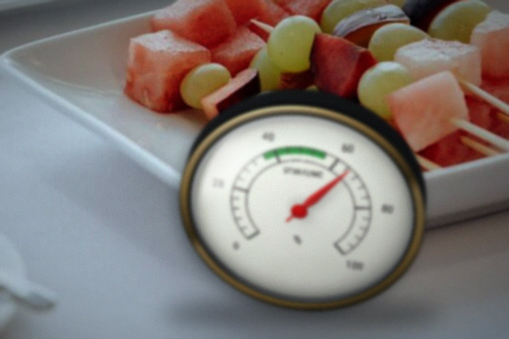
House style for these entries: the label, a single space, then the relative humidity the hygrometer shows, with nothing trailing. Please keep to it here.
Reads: 64 %
